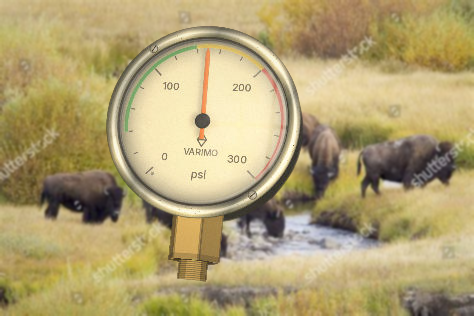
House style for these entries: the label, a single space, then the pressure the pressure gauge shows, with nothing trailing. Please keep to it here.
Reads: 150 psi
